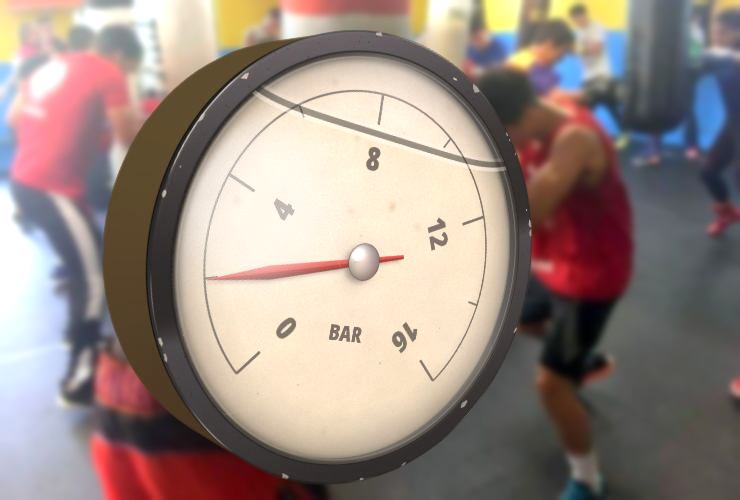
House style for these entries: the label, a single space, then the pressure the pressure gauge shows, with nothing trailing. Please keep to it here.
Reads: 2 bar
